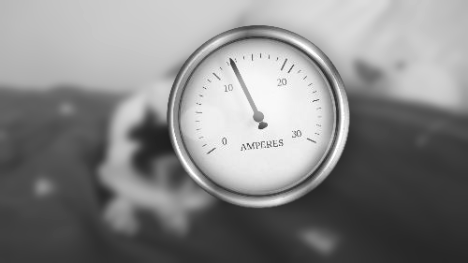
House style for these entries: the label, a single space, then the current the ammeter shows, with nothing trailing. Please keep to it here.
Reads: 12.5 A
